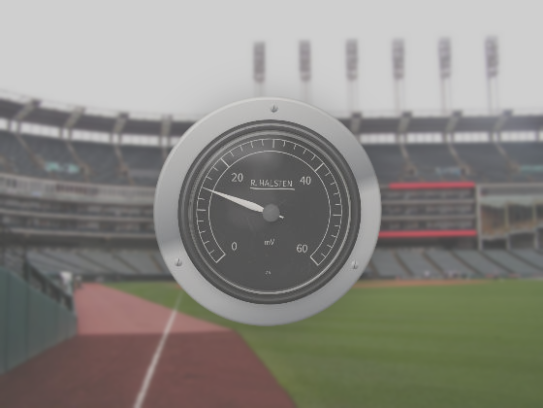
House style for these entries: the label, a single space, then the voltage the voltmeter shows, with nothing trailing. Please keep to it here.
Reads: 14 mV
